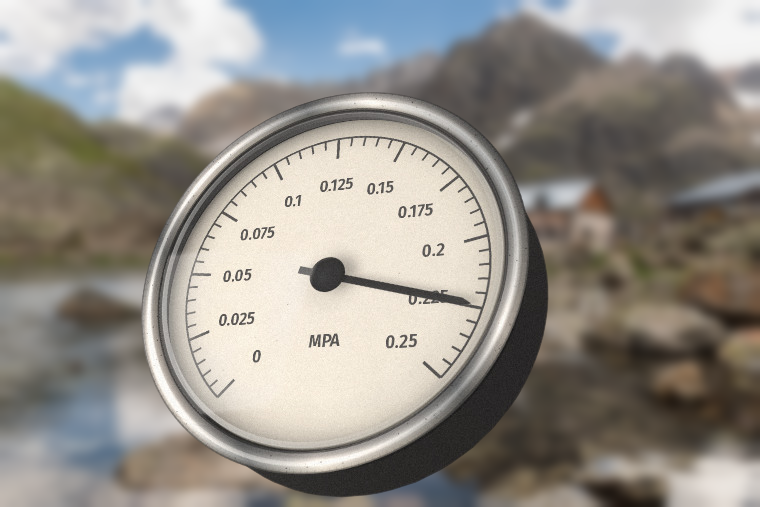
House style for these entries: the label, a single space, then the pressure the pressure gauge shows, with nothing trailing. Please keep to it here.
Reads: 0.225 MPa
